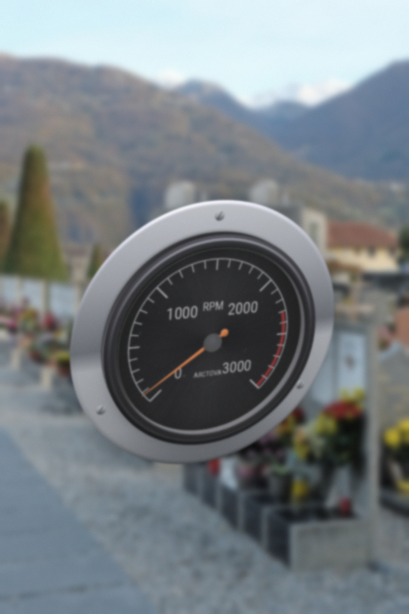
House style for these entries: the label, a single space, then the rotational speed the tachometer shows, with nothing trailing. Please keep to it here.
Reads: 100 rpm
